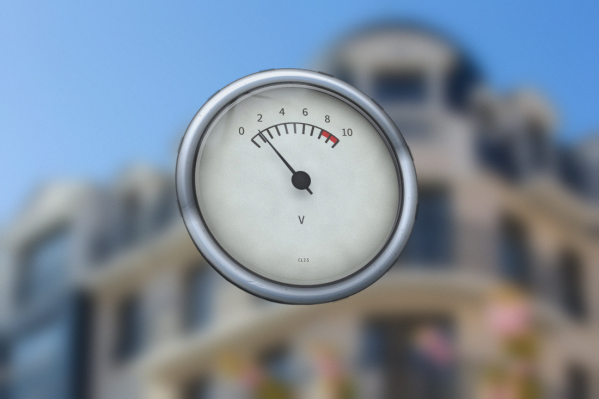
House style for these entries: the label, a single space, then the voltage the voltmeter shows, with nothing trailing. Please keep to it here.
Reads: 1 V
